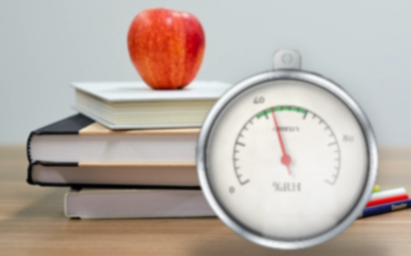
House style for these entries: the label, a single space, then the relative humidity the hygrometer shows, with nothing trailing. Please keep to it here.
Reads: 44 %
